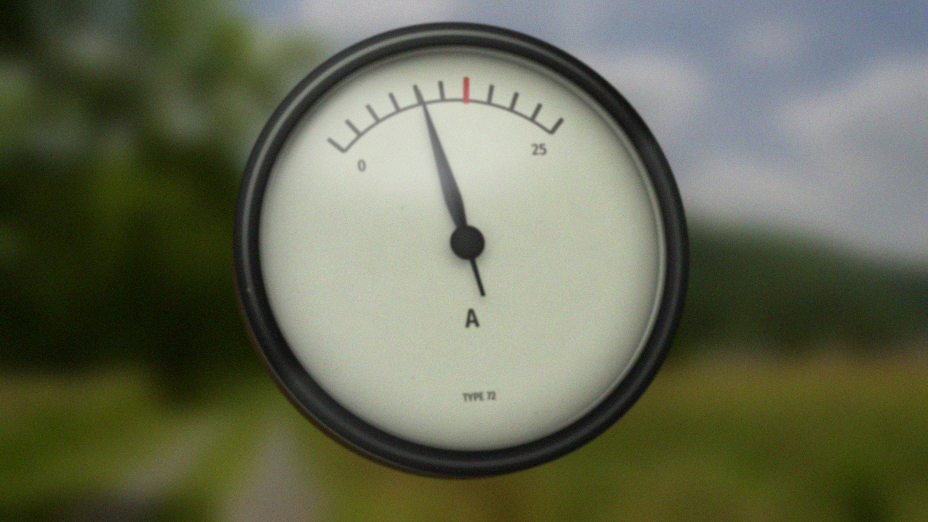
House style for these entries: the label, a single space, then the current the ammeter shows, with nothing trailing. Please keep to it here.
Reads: 10 A
